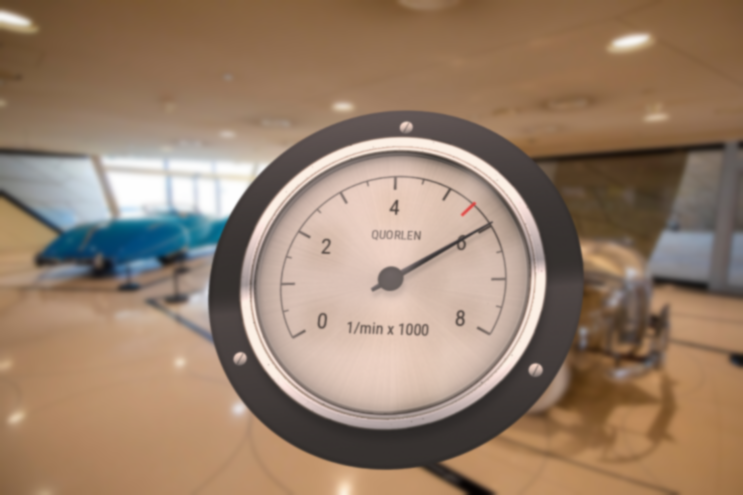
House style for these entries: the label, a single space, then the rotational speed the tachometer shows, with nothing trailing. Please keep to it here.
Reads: 6000 rpm
